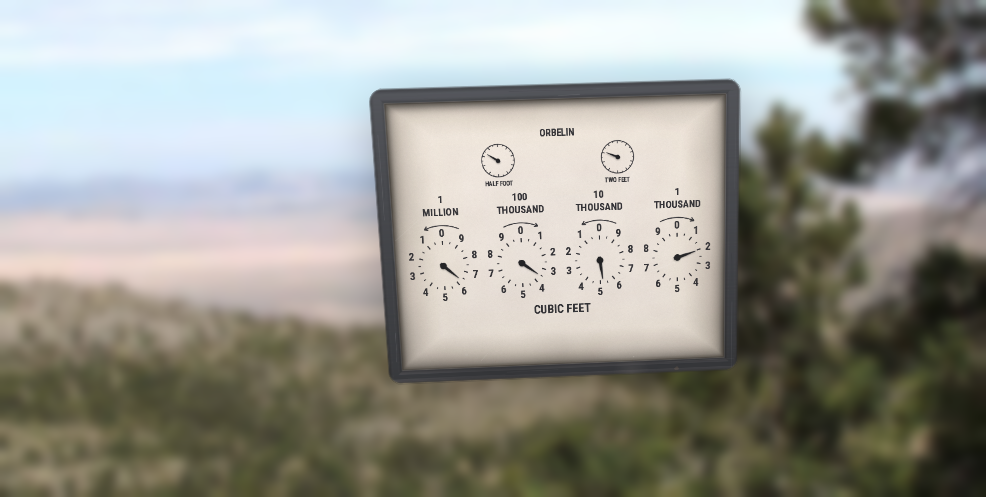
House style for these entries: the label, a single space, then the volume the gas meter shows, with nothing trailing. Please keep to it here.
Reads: 635200 ft³
